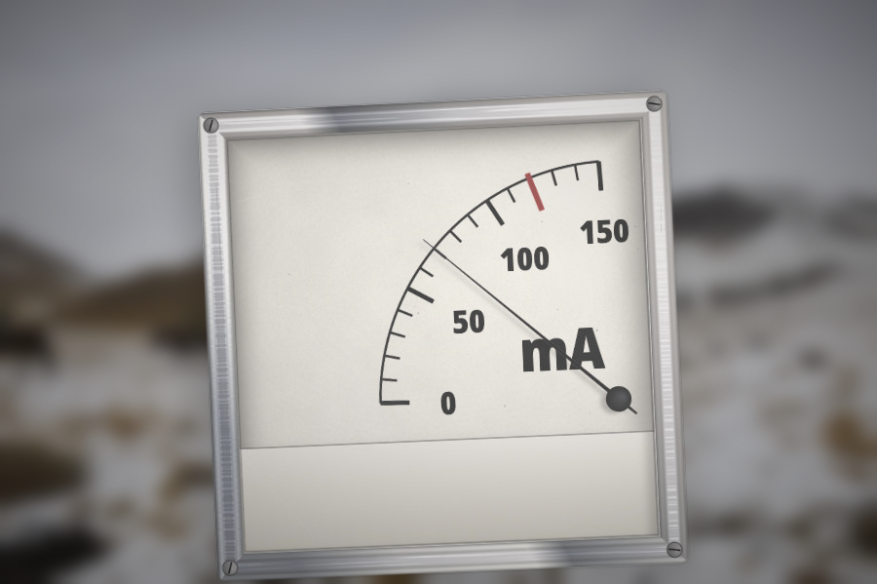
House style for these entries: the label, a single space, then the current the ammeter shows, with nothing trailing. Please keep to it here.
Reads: 70 mA
